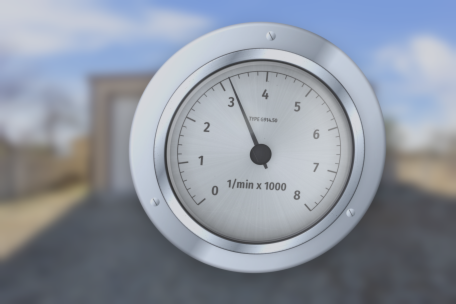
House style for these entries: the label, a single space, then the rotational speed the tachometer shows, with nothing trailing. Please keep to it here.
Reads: 3200 rpm
